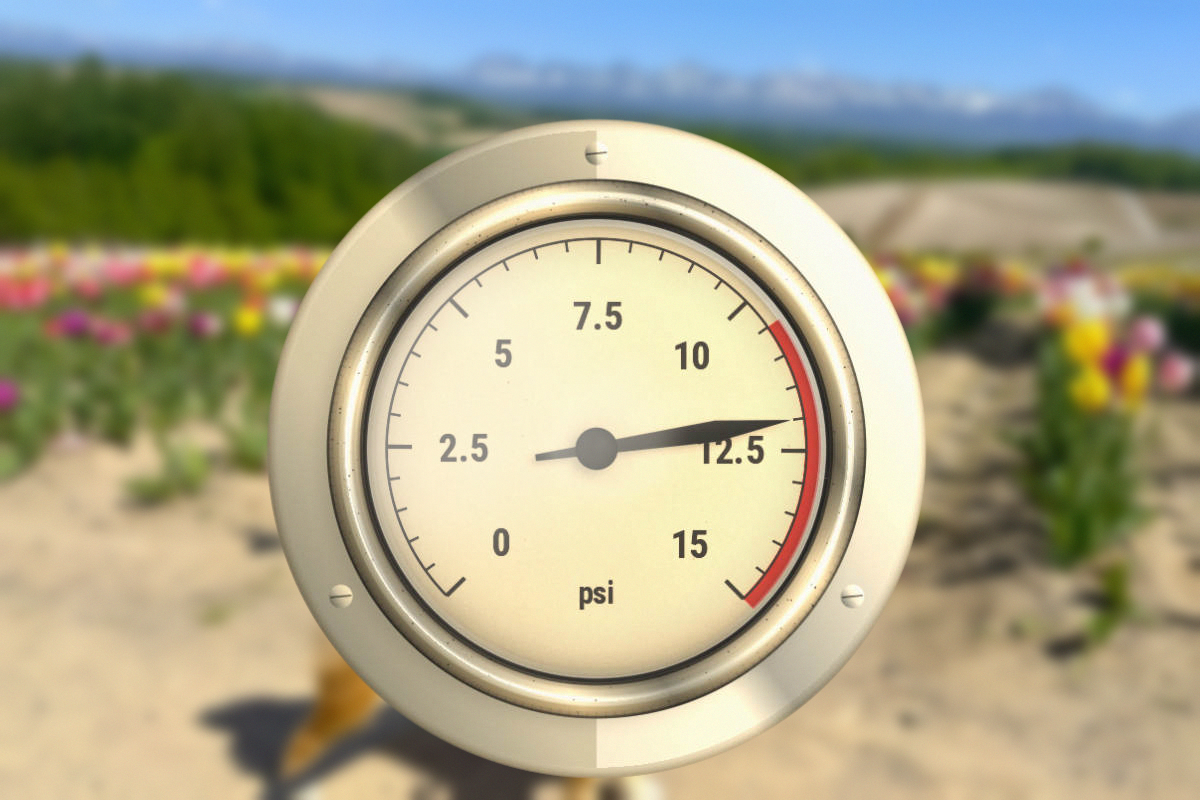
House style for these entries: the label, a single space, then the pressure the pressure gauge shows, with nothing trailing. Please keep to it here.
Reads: 12 psi
